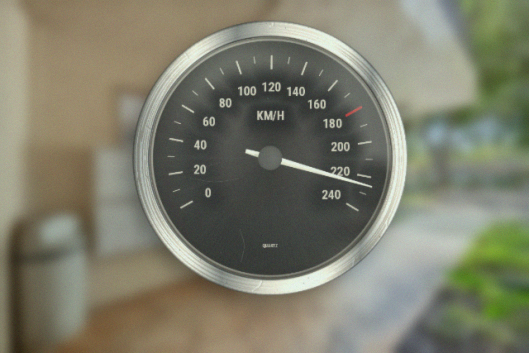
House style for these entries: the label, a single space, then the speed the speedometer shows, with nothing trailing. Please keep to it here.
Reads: 225 km/h
